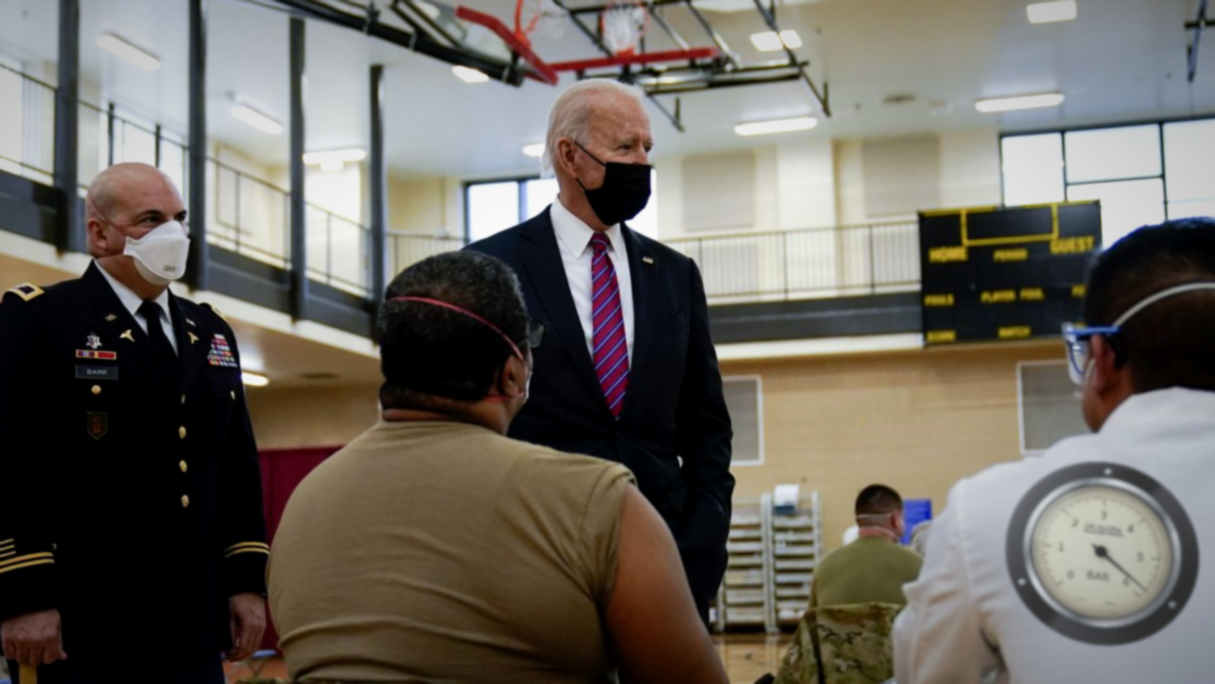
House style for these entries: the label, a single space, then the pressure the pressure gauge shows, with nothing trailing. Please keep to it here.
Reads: 5.8 bar
